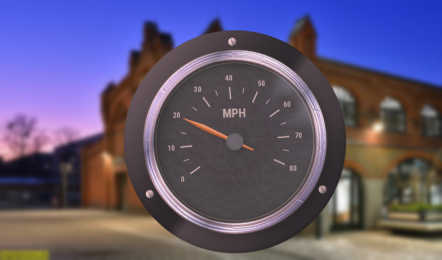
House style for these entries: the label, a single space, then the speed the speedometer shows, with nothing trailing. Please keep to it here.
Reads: 20 mph
